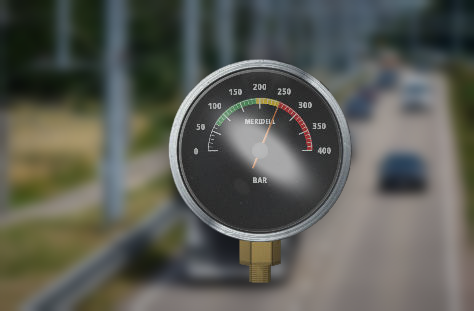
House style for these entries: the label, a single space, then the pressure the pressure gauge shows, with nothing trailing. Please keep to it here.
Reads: 250 bar
